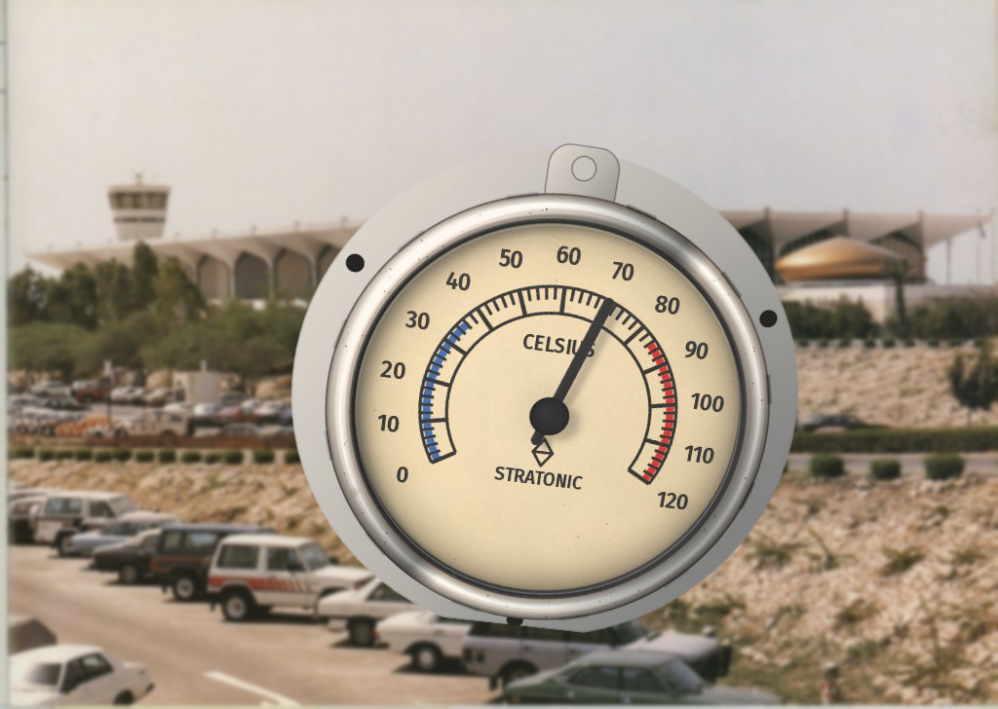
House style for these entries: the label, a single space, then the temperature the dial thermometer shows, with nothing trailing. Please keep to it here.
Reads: 70 °C
